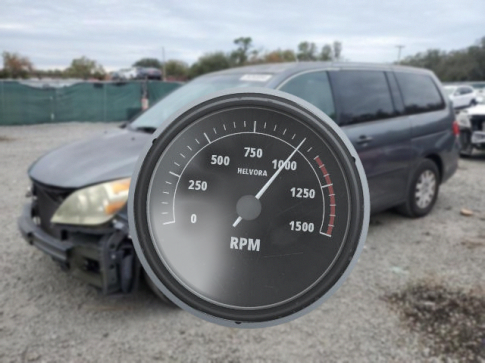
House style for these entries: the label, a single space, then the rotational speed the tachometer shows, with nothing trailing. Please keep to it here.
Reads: 1000 rpm
